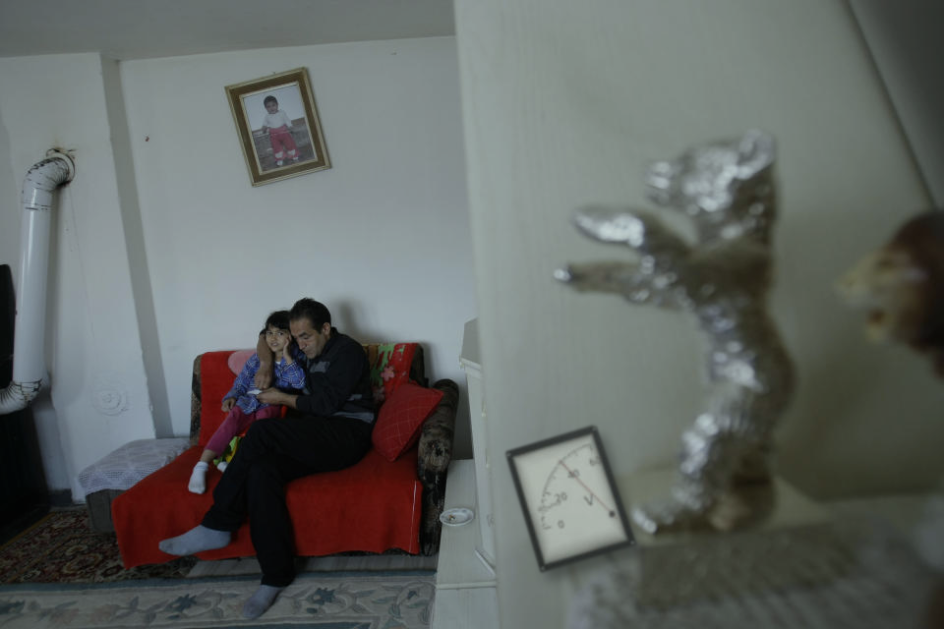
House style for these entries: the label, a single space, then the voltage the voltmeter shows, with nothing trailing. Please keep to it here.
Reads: 40 V
